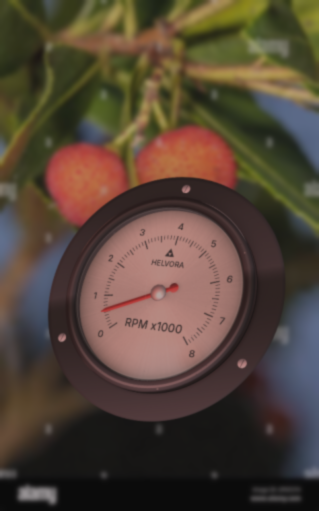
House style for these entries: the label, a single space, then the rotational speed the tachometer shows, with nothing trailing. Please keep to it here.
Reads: 500 rpm
